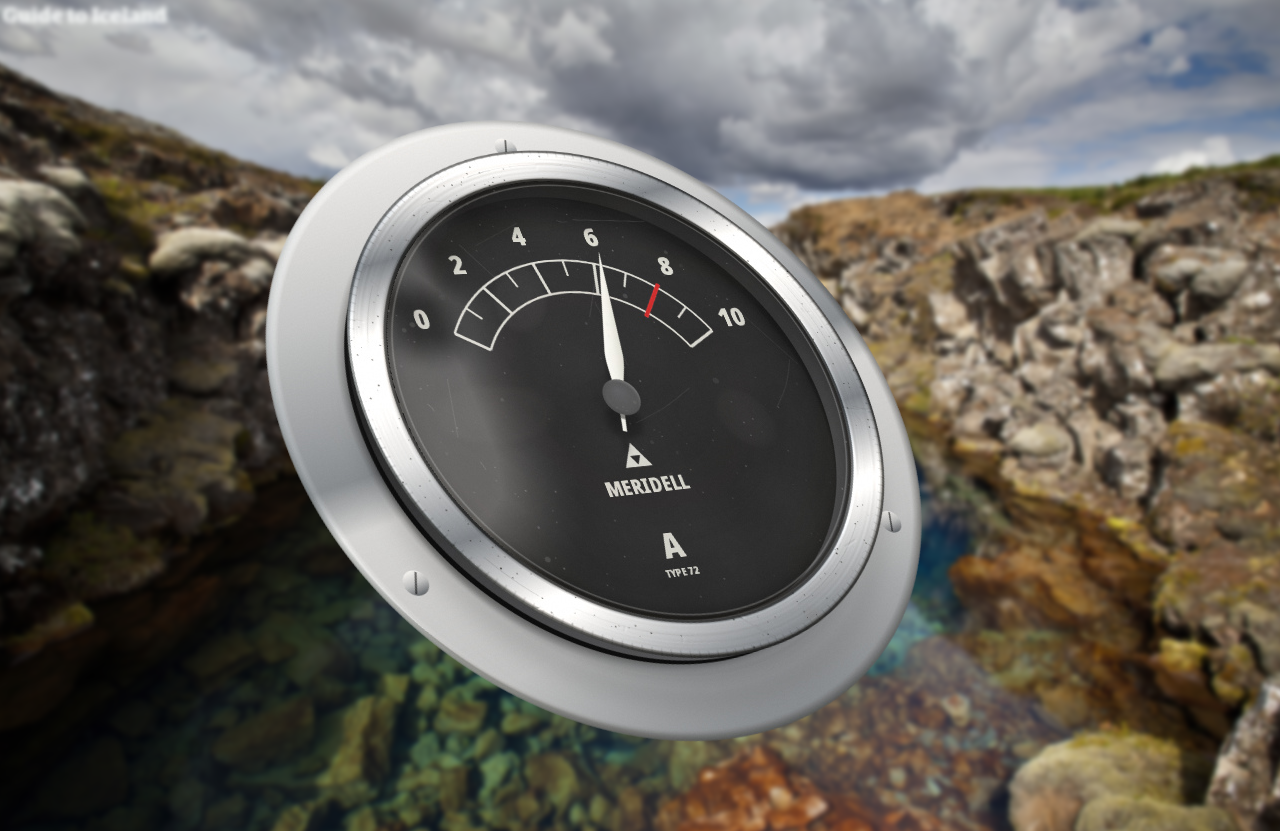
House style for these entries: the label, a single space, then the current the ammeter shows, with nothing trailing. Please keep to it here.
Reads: 6 A
